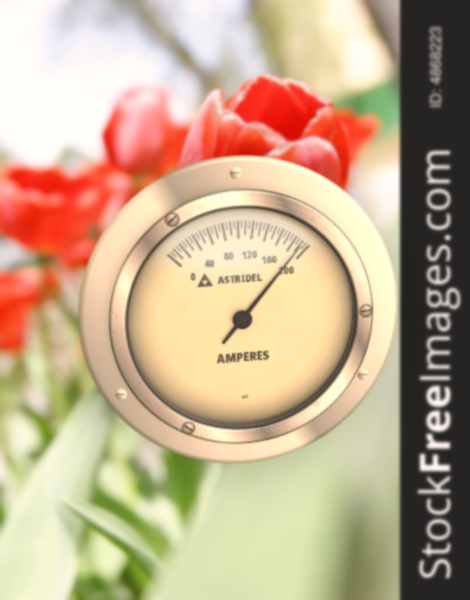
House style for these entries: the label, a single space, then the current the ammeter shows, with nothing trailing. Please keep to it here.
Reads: 190 A
